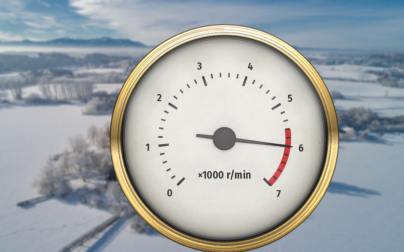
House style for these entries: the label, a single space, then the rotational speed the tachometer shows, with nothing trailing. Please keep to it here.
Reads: 6000 rpm
